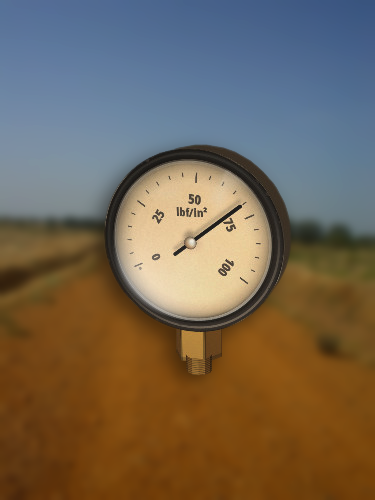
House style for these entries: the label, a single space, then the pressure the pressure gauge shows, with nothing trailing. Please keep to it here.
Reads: 70 psi
